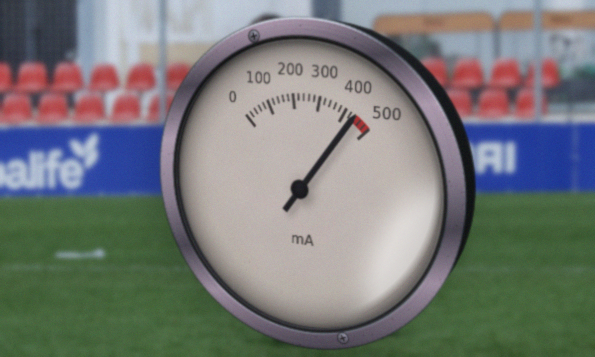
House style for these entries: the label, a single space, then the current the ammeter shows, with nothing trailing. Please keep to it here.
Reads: 440 mA
